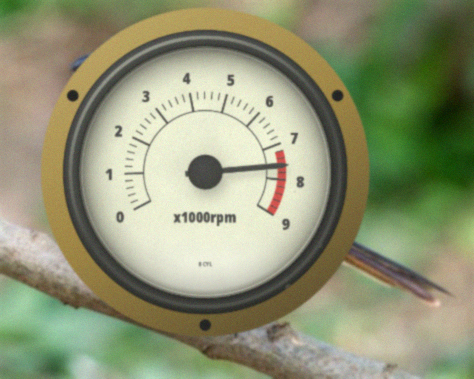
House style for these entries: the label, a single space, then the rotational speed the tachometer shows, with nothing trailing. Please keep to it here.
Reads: 7600 rpm
